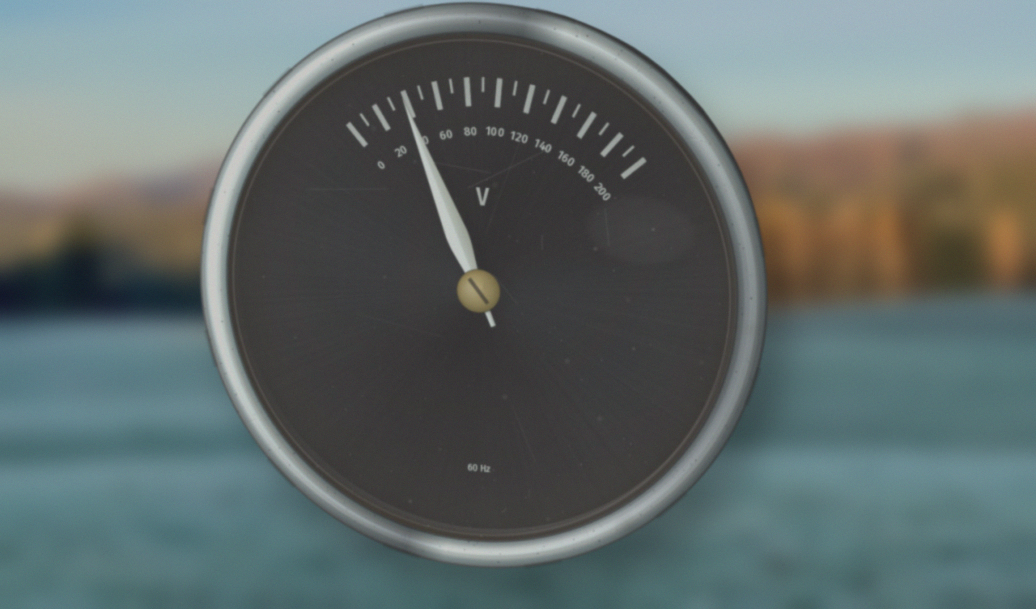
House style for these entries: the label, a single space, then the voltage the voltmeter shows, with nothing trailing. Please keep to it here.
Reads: 40 V
